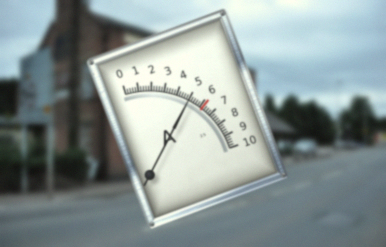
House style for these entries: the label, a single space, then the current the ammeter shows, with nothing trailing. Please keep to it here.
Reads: 5 A
